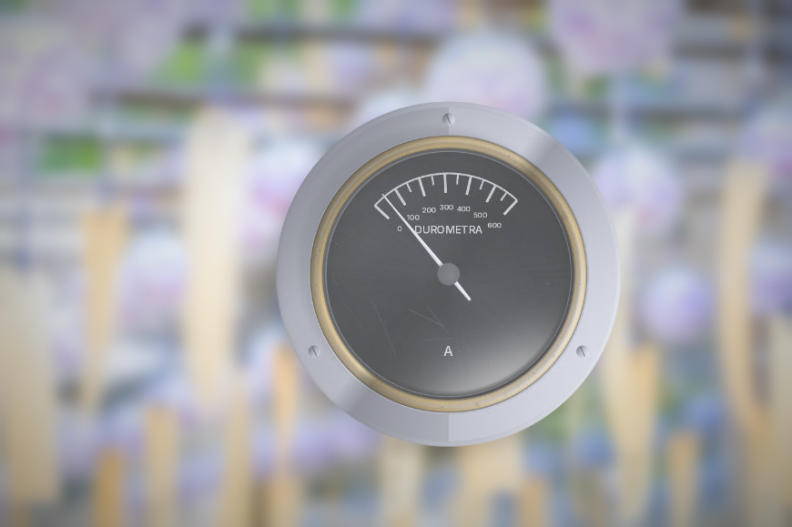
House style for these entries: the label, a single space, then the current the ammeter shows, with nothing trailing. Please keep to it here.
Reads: 50 A
